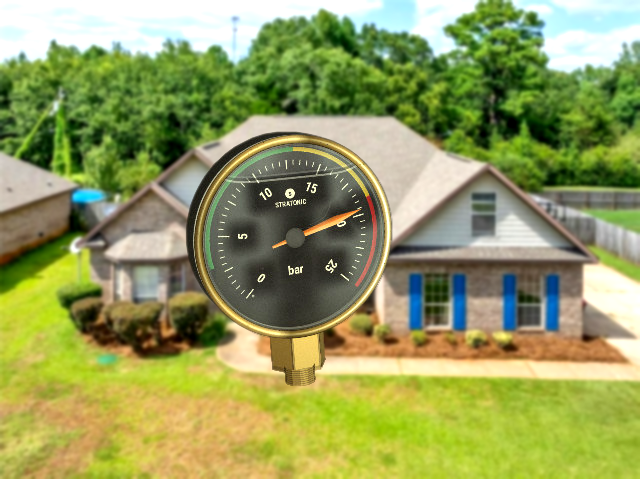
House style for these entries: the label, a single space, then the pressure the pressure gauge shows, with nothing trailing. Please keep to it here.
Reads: 19.5 bar
